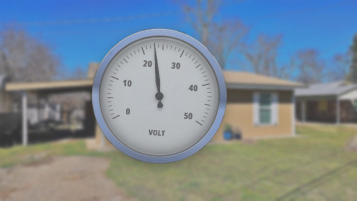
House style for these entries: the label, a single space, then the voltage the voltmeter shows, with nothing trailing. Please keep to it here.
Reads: 23 V
